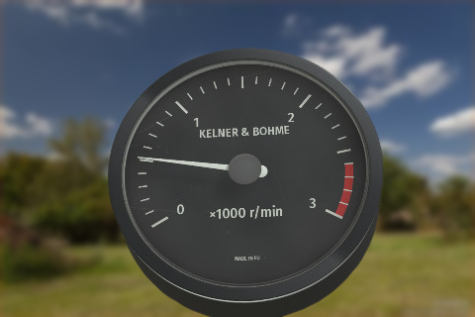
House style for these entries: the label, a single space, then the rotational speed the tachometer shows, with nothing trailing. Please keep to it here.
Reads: 500 rpm
